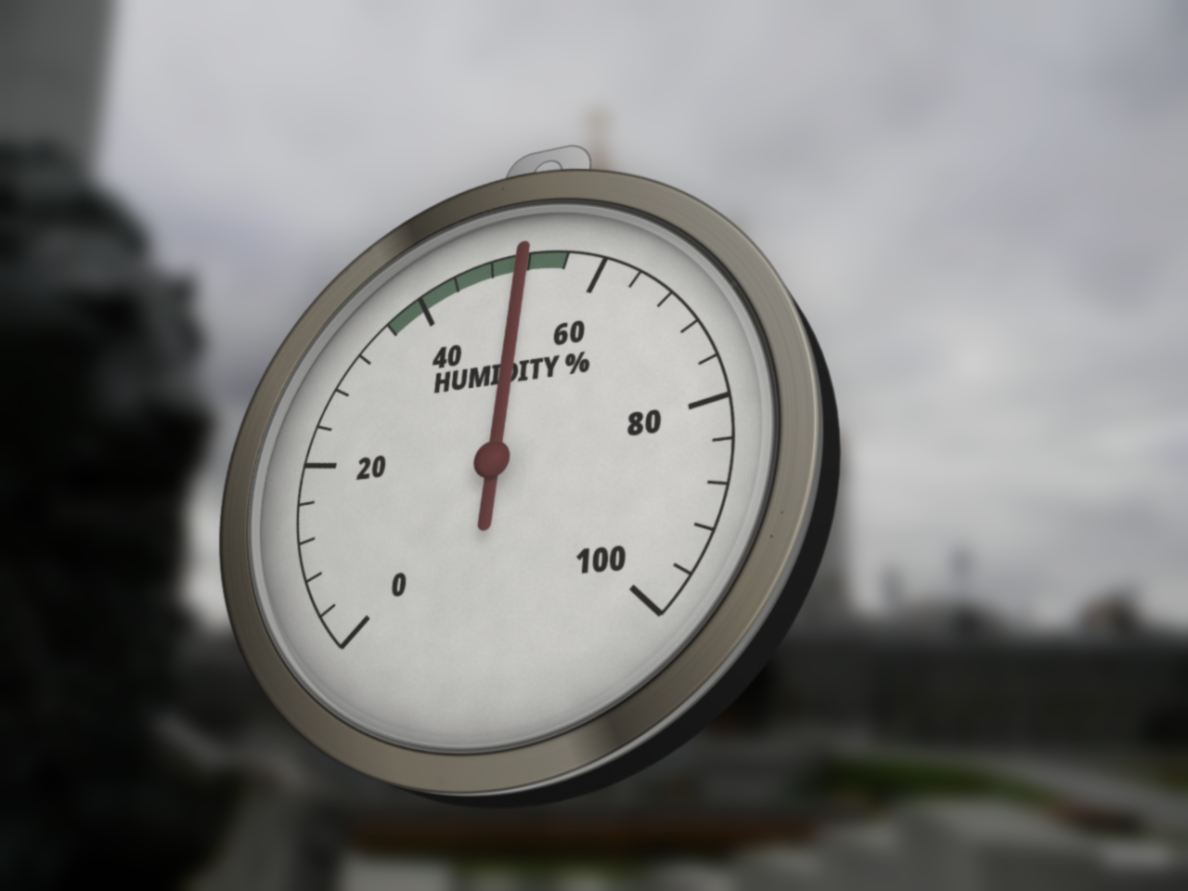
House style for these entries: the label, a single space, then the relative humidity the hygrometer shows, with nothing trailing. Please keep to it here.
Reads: 52 %
